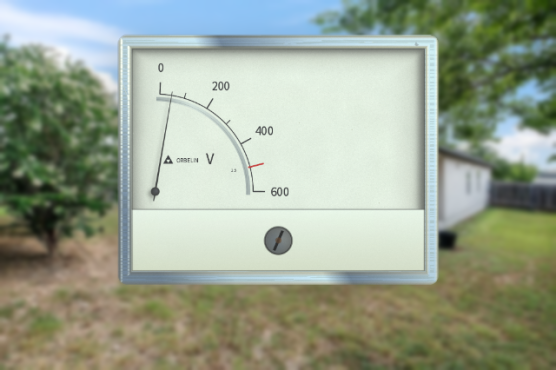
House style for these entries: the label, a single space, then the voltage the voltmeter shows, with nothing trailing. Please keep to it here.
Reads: 50 V
